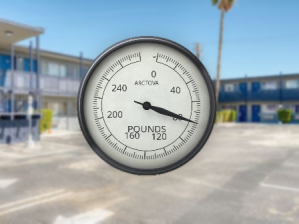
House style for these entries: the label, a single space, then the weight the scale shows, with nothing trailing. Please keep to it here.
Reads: 80 lb
